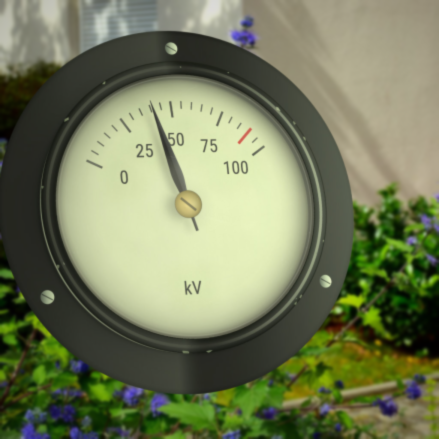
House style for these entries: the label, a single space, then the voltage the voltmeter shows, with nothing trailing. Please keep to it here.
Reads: 40 kV
